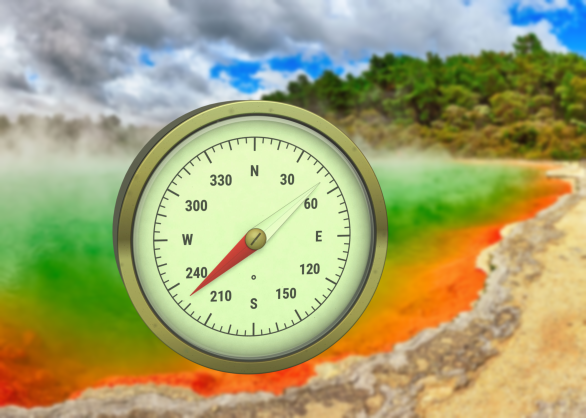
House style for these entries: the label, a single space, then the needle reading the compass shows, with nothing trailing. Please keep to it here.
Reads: 230 °
